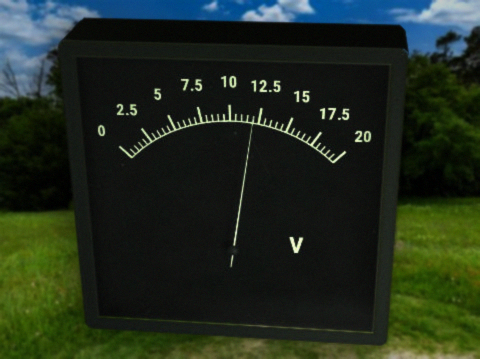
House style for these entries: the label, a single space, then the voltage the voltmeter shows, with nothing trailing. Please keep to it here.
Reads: 12 V
